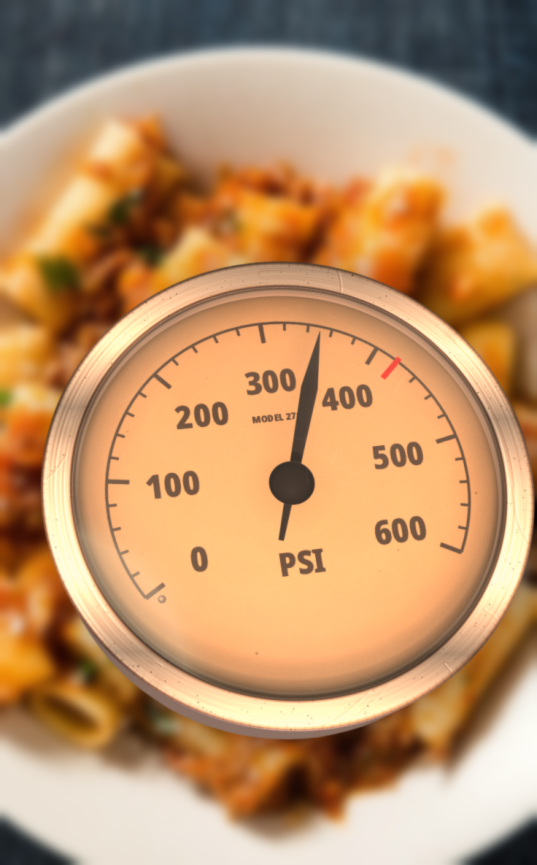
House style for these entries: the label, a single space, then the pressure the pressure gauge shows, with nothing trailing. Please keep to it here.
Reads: 350 psi
